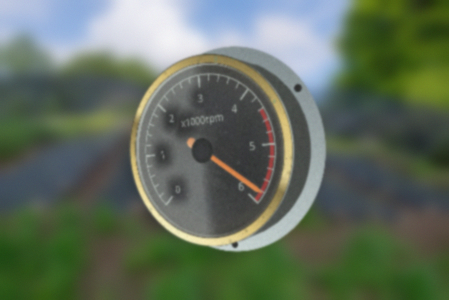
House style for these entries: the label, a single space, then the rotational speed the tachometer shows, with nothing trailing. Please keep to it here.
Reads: 5800 rpm
